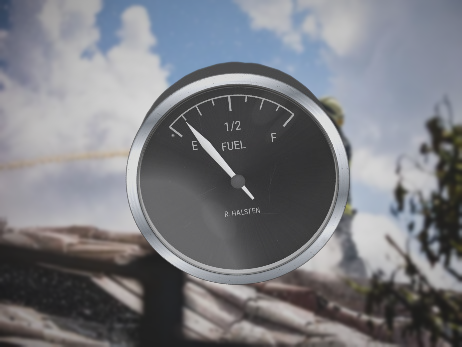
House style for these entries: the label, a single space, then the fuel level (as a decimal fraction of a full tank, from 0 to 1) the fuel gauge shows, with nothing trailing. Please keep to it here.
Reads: 0.125
